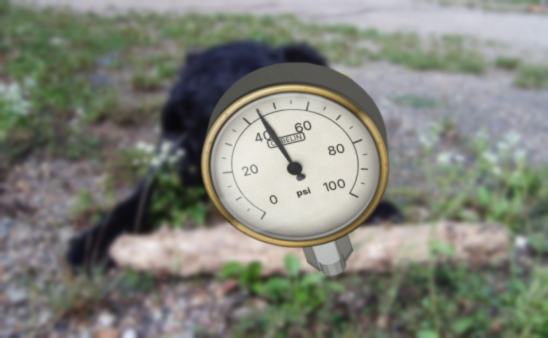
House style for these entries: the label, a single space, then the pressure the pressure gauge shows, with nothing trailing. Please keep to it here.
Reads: 45 psi
